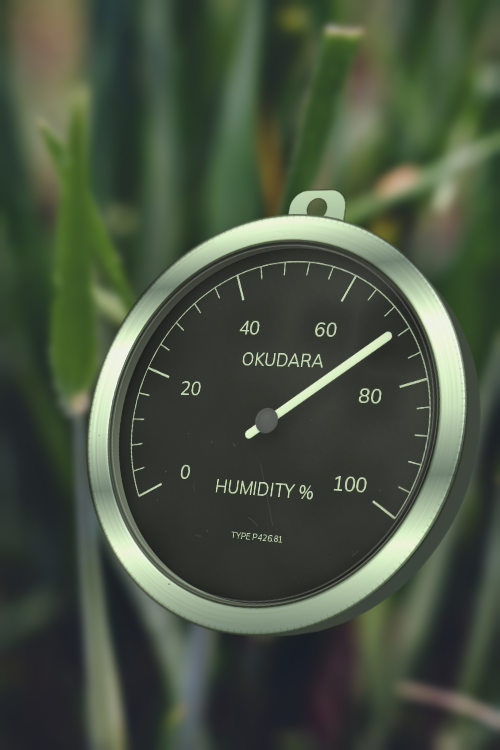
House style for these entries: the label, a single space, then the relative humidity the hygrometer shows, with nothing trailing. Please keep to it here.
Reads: 72 %
